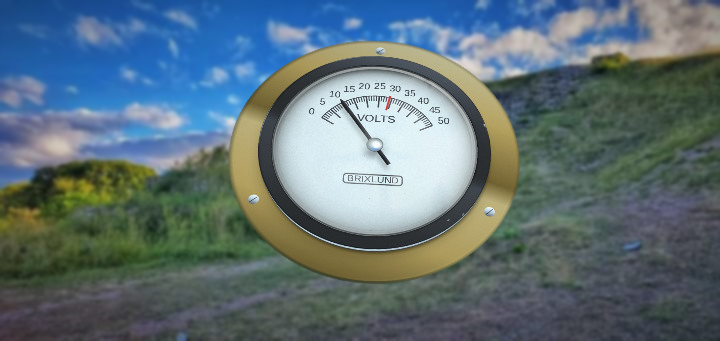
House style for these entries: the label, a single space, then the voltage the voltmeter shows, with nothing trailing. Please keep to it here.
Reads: 10 V
